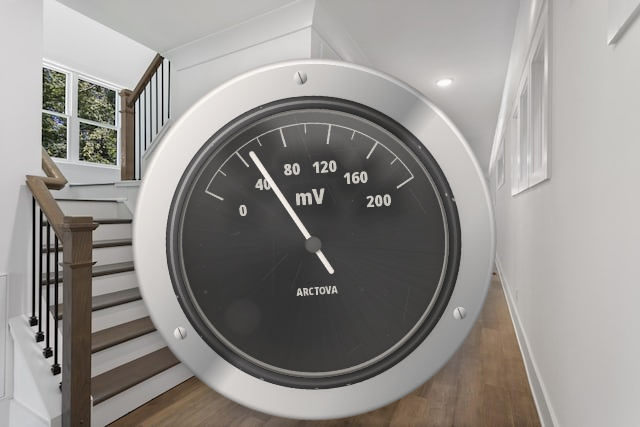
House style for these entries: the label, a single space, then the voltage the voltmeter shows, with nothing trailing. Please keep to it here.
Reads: 50 mV
